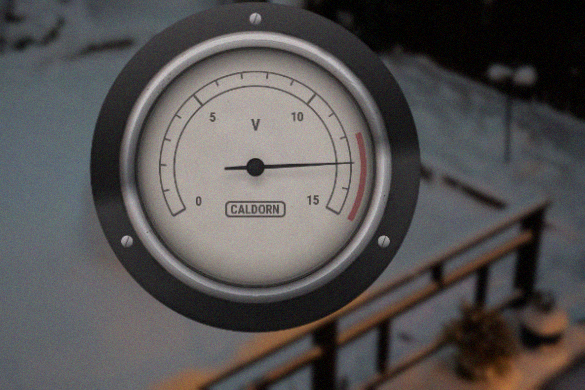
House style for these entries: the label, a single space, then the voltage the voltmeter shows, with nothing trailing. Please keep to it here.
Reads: 13 V
